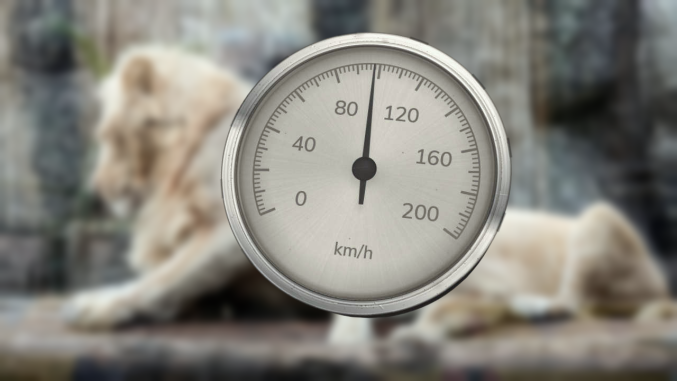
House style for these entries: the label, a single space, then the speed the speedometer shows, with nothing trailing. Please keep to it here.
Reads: 98 km/h
